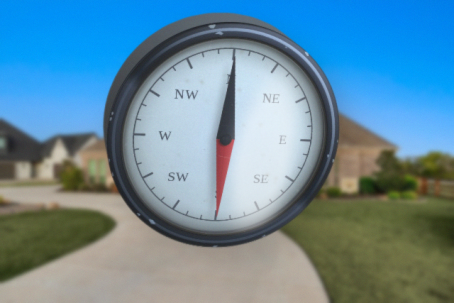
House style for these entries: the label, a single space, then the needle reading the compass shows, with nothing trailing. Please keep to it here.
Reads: 180 °
